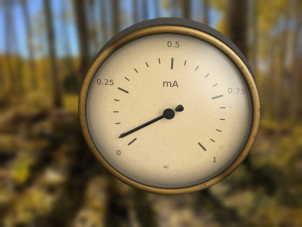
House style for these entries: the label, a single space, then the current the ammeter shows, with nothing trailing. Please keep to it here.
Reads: 0.05 mA
